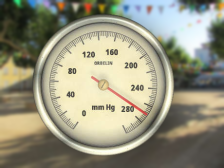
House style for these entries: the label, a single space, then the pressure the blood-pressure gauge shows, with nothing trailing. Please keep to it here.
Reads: 270 mmHg
